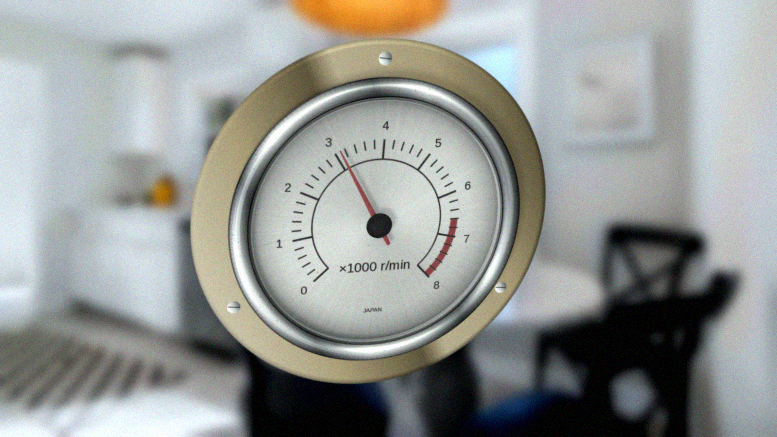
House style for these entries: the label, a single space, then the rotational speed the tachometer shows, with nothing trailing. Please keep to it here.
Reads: 3100 rpm
